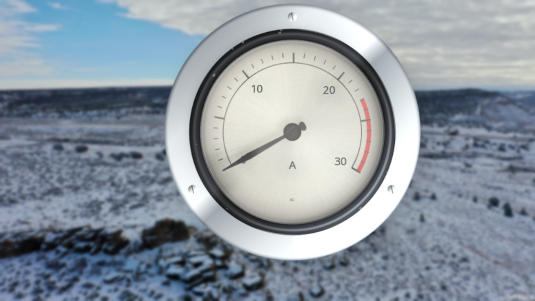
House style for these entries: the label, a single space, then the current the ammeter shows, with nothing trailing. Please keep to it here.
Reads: 0 A
